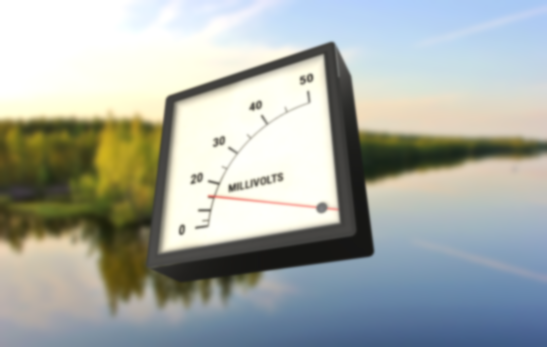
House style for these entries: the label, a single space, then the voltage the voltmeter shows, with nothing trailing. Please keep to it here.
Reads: 15 mV
